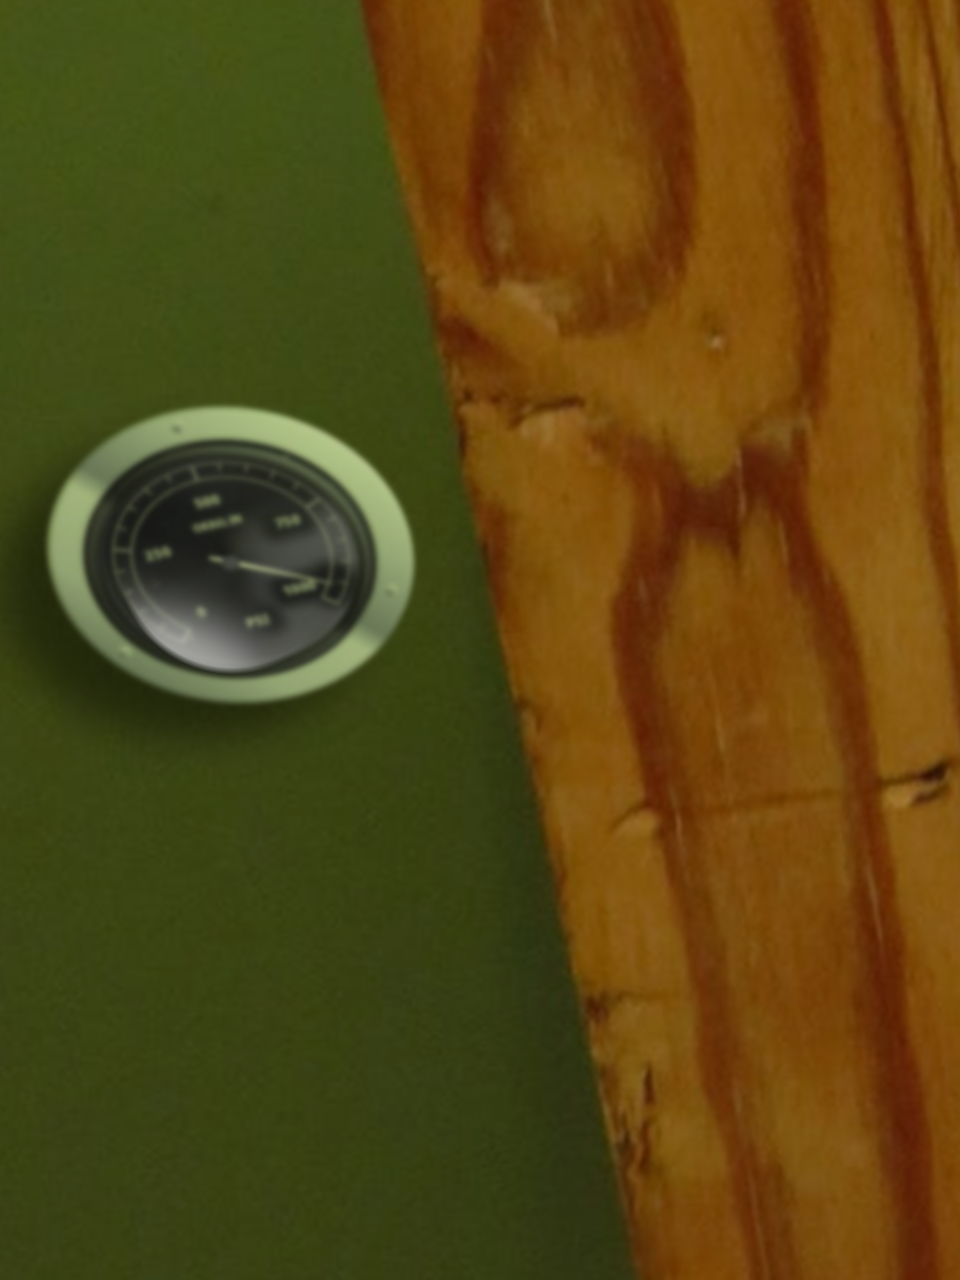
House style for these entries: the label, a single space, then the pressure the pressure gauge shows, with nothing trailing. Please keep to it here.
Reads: 950 psi
